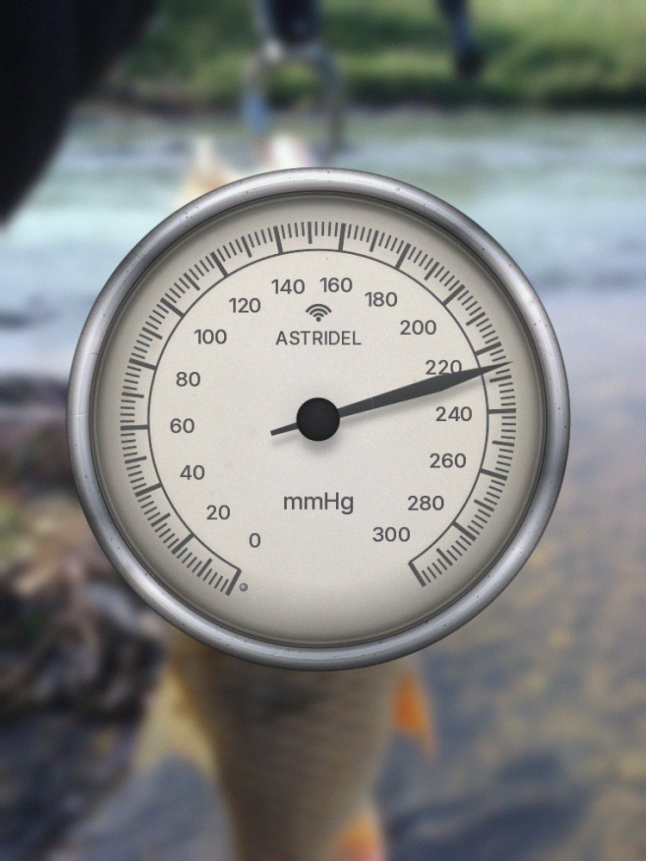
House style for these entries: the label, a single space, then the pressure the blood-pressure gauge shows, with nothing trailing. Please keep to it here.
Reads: 226 mmHg
